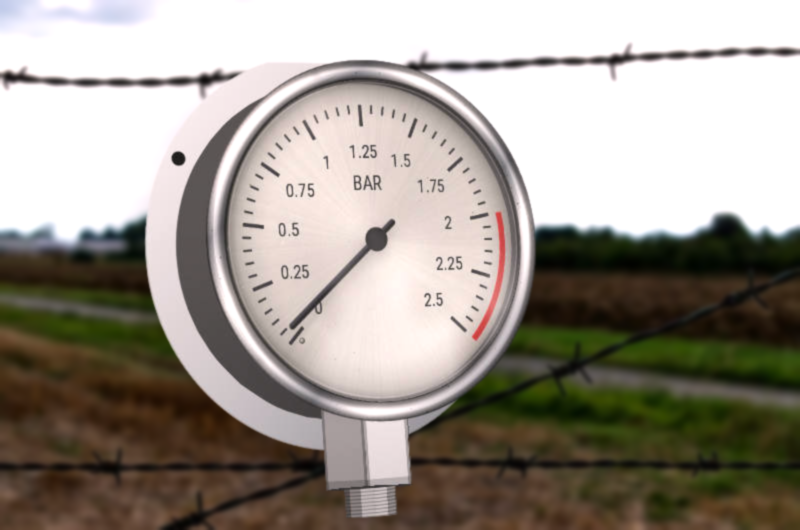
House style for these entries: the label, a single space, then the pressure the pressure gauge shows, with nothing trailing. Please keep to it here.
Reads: 0.05 bar
